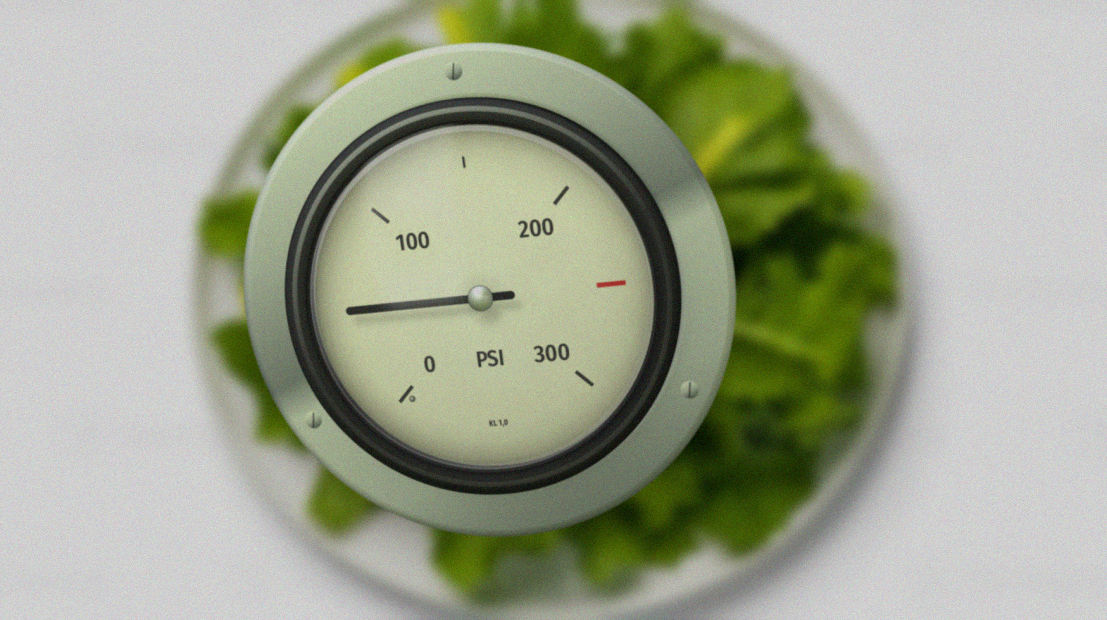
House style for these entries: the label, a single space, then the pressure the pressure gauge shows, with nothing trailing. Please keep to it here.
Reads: 50 psi
